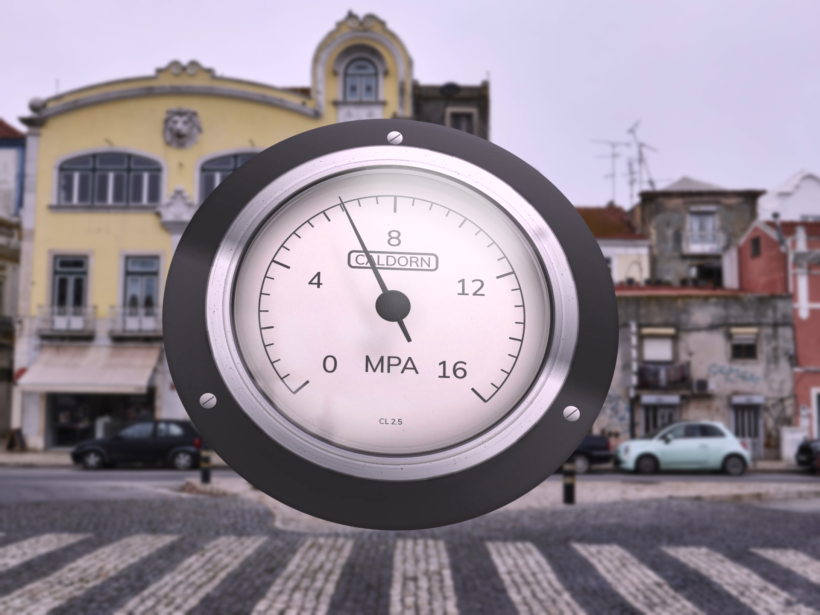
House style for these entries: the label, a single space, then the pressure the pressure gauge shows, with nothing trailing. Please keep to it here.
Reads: 6.5 MPa
